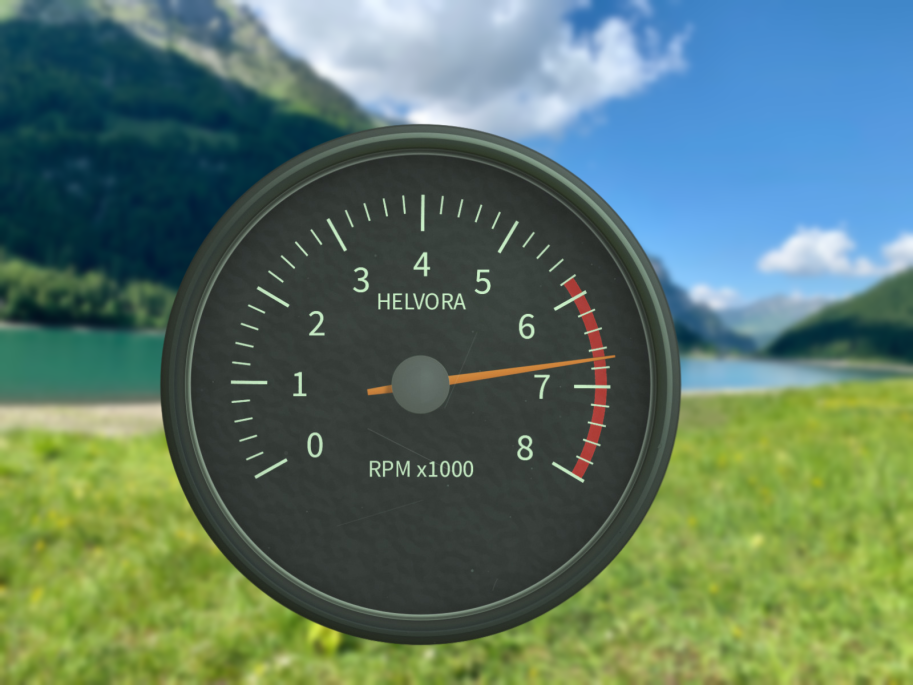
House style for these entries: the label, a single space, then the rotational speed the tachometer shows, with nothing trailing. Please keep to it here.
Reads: 6700 rpm
